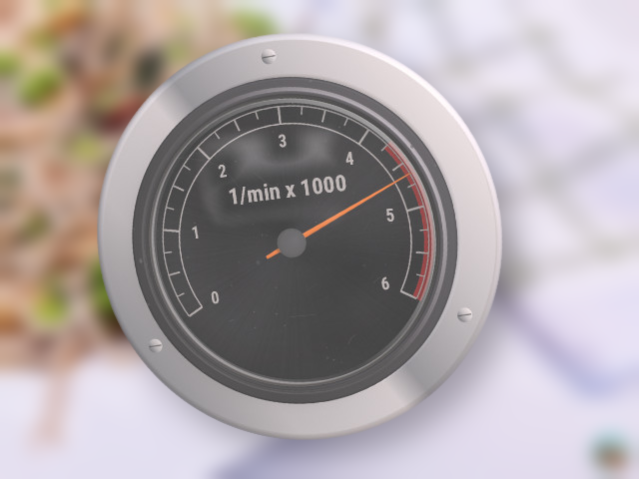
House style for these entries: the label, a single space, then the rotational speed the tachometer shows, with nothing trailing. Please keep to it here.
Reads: 4625 rpm
